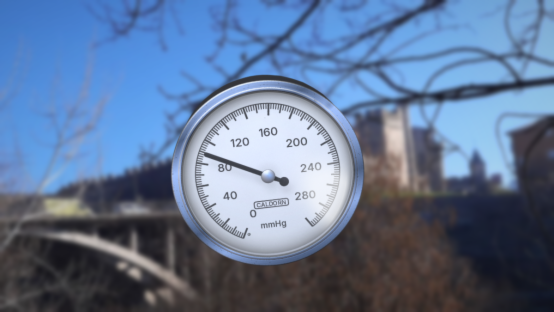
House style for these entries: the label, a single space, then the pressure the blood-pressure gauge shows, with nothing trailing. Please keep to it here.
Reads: 90 mmHg
